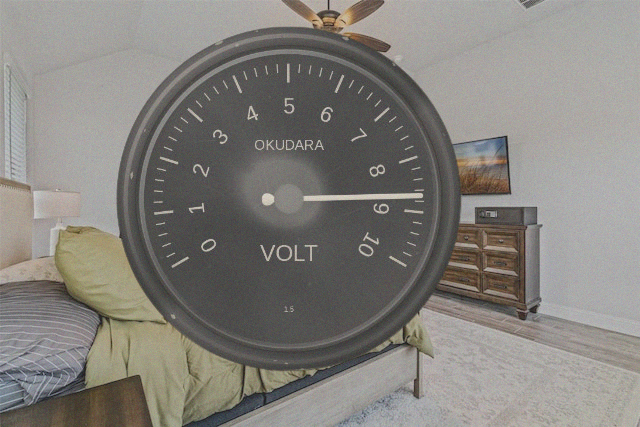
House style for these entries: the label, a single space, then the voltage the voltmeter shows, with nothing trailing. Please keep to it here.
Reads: 8.7 V
